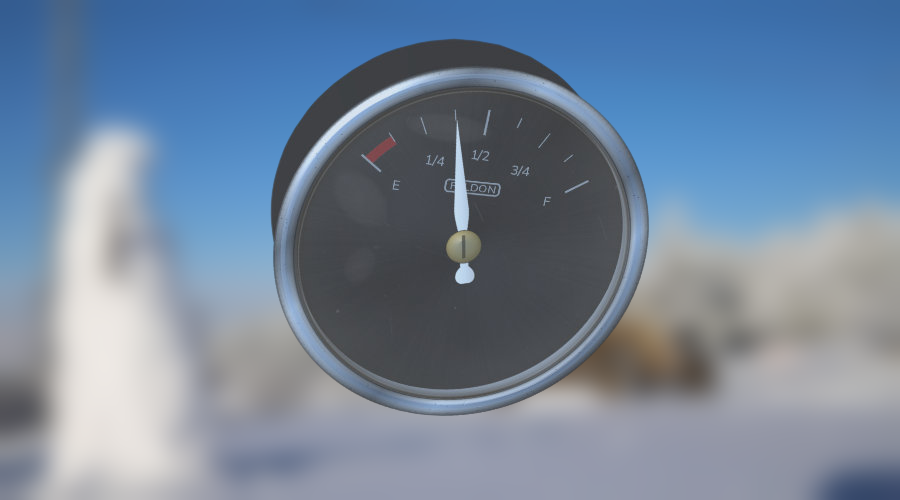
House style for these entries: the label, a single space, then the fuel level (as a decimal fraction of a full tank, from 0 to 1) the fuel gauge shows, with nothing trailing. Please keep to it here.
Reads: 0.375
